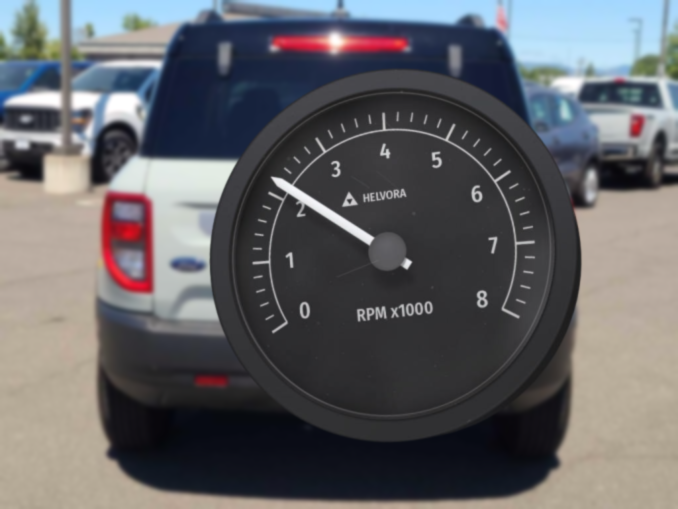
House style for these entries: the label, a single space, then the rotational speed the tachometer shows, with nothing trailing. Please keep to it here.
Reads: 2200 rpm
